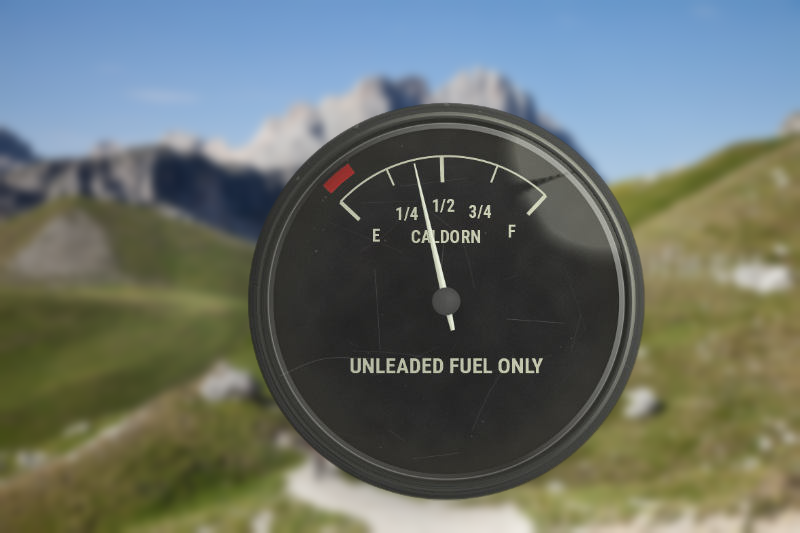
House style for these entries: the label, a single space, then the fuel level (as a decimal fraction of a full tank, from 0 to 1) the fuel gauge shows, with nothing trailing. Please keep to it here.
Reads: 0.375
